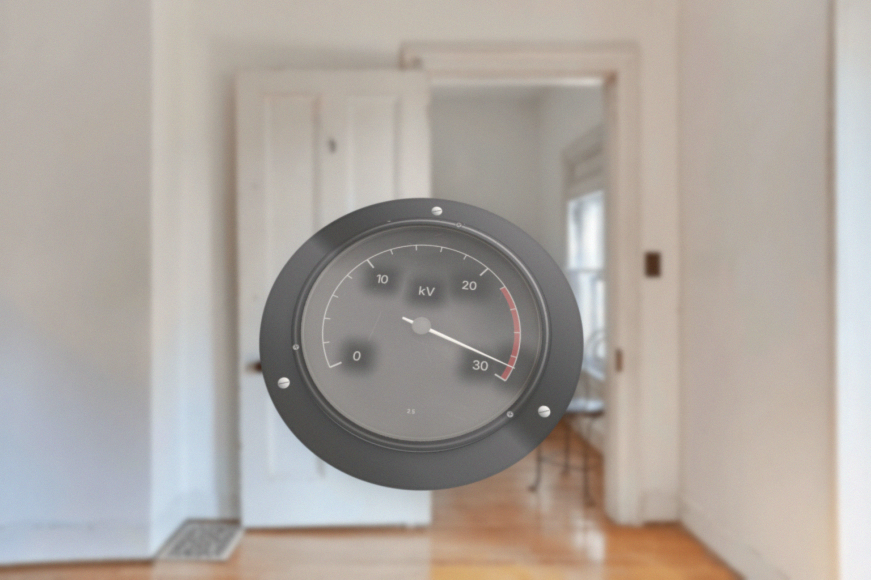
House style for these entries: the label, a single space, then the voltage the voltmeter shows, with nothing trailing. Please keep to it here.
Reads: 29 kV
